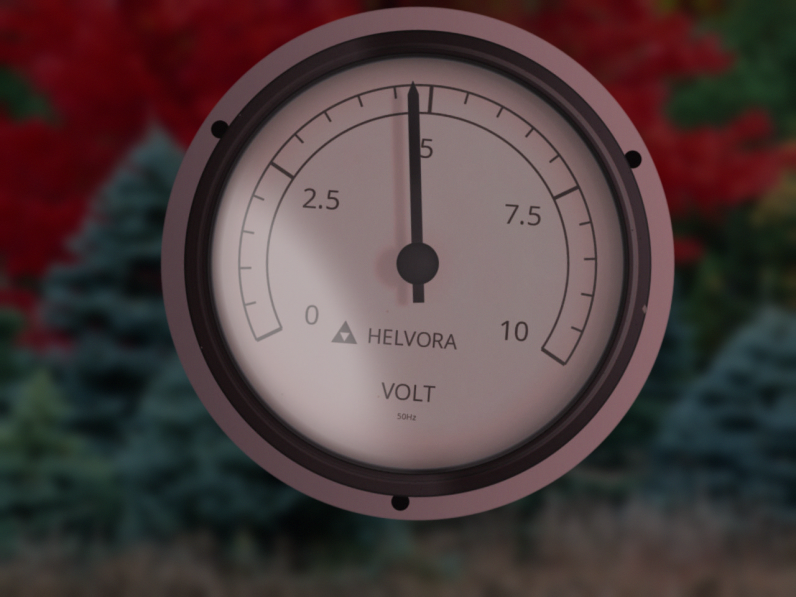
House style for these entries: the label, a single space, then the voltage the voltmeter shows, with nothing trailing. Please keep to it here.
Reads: 4.75 V
